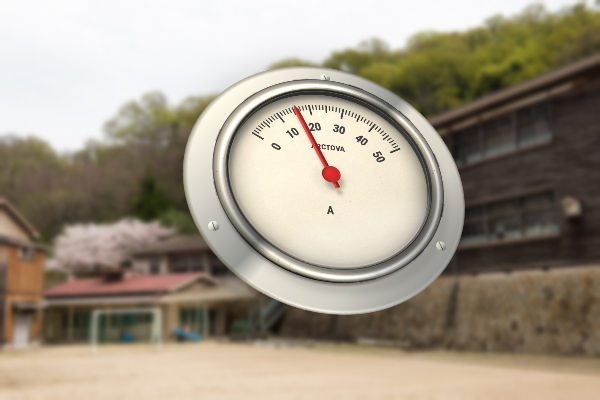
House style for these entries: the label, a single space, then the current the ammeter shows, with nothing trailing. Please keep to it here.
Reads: 15 A
